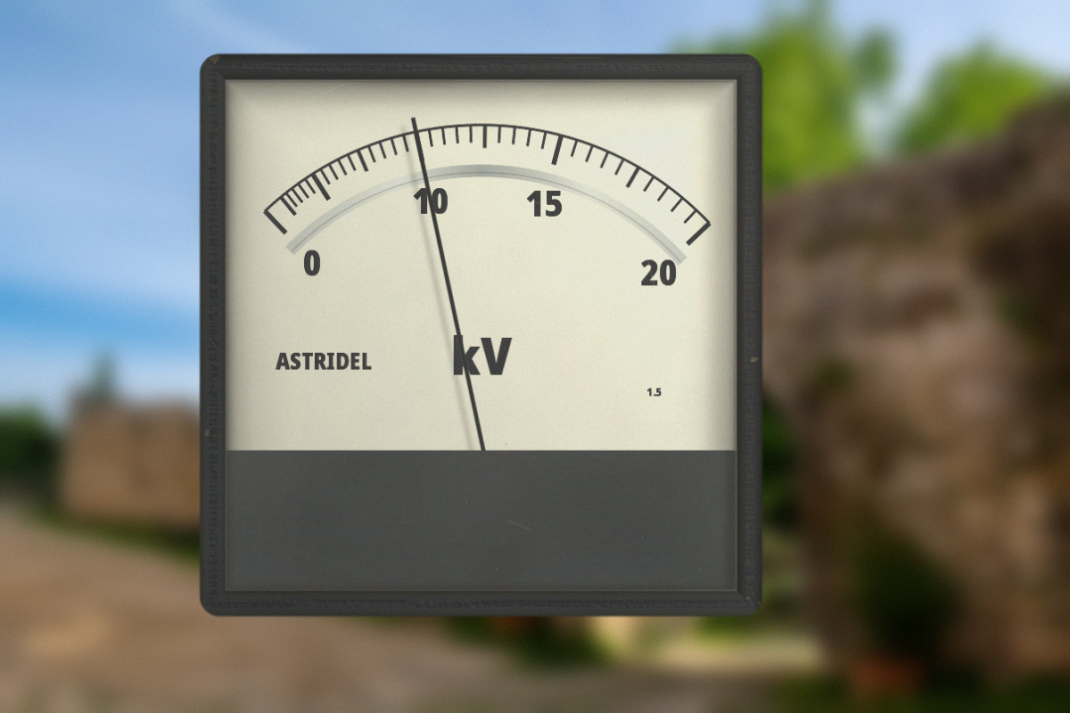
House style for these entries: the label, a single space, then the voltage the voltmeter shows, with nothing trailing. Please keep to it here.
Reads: 10 kV
